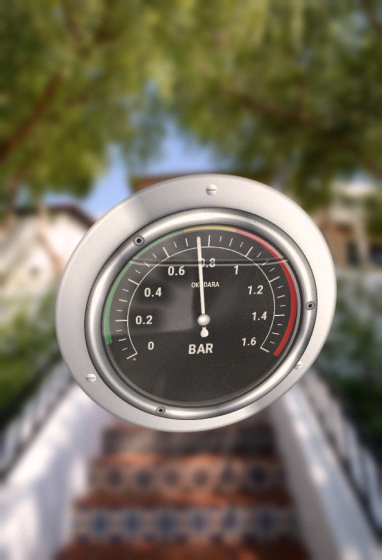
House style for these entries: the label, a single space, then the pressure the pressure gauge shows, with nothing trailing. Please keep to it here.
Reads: 0.75 bar
